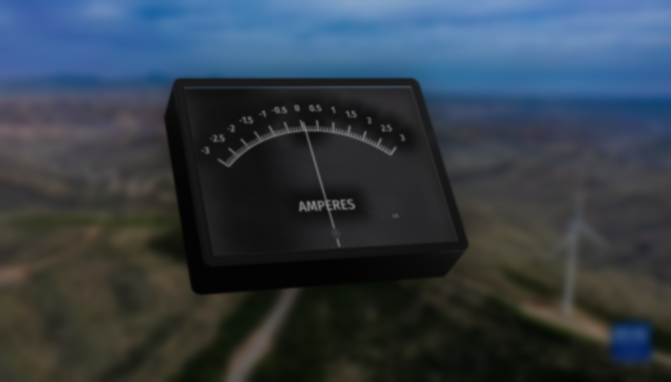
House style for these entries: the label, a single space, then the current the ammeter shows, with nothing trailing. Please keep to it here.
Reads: 0 A
